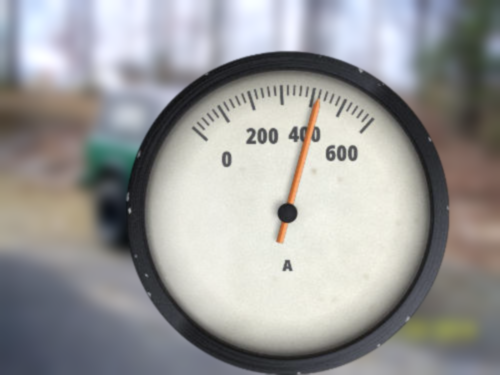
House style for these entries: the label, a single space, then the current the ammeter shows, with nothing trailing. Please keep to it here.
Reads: 420 A
